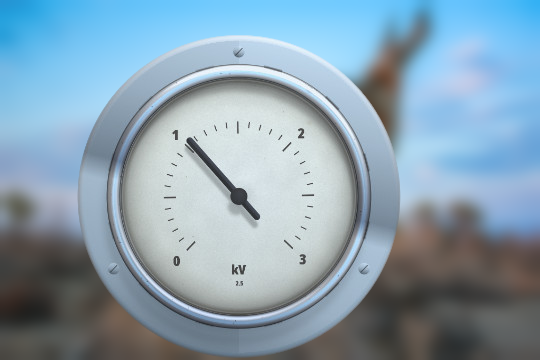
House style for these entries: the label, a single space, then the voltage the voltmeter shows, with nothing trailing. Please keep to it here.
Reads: 1.05 kV
